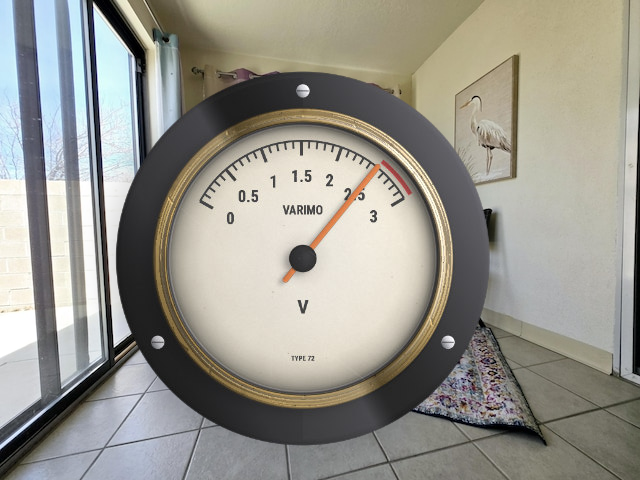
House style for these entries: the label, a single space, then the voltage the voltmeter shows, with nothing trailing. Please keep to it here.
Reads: 2.5 V
